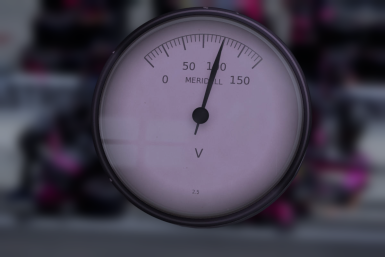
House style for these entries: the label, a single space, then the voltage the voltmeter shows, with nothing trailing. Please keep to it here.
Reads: 100 V
